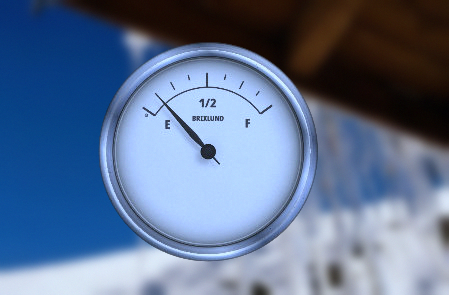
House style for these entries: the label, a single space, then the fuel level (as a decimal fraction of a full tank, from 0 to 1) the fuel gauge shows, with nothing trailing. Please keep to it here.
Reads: 0.125
